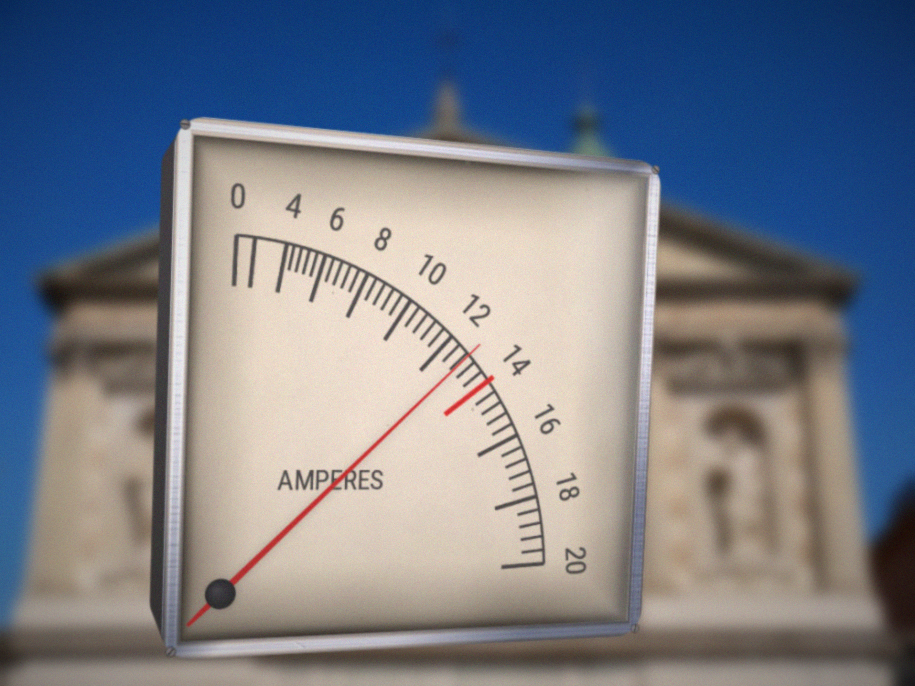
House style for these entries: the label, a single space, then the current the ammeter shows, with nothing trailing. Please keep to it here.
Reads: 12.8 A
